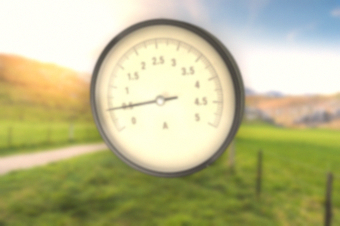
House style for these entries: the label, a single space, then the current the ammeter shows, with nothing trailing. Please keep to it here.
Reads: 0.5 A
